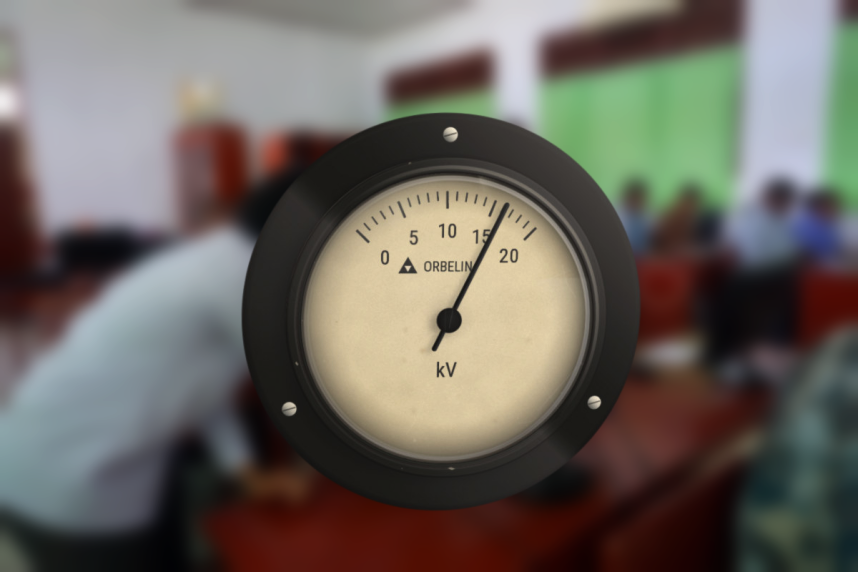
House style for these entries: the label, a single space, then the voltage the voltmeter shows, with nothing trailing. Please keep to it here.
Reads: 16 kV
